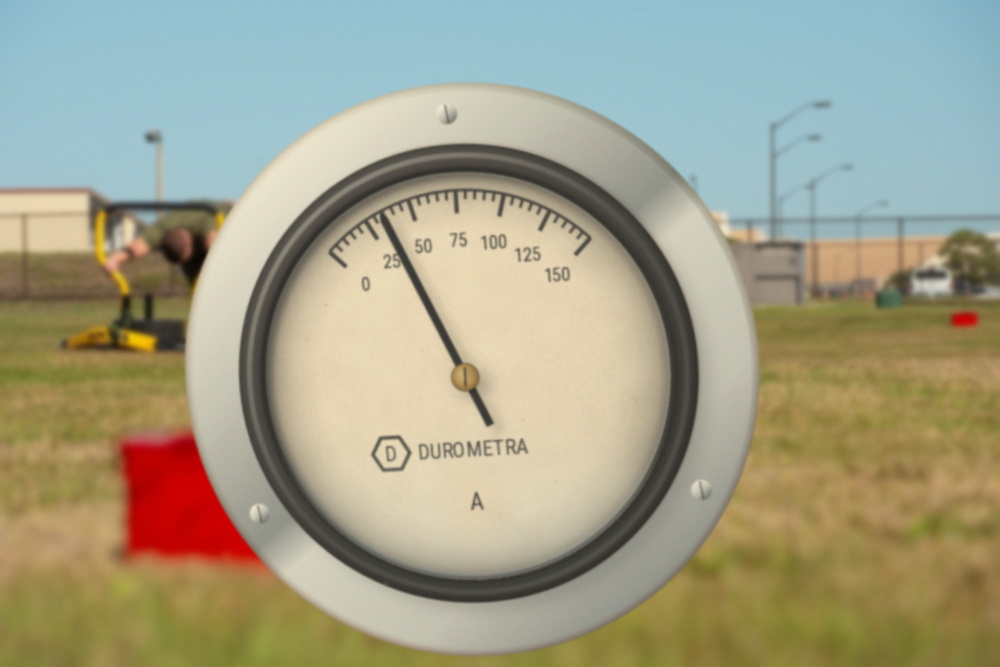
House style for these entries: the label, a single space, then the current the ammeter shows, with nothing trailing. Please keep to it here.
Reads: 35 A
